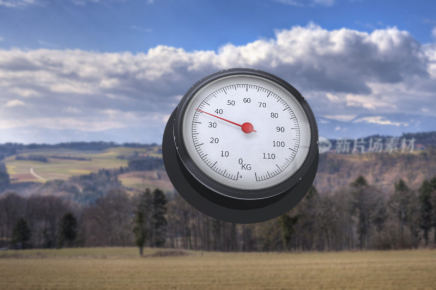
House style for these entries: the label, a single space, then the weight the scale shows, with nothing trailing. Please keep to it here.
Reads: 35 kg
